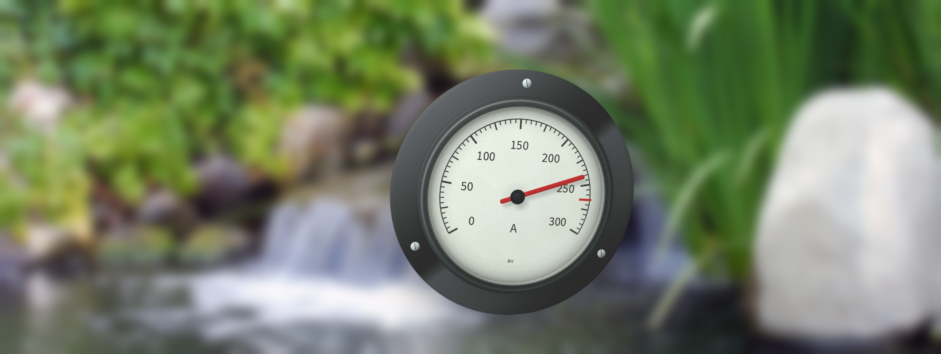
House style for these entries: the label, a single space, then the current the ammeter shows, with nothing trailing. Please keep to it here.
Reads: 240 A
